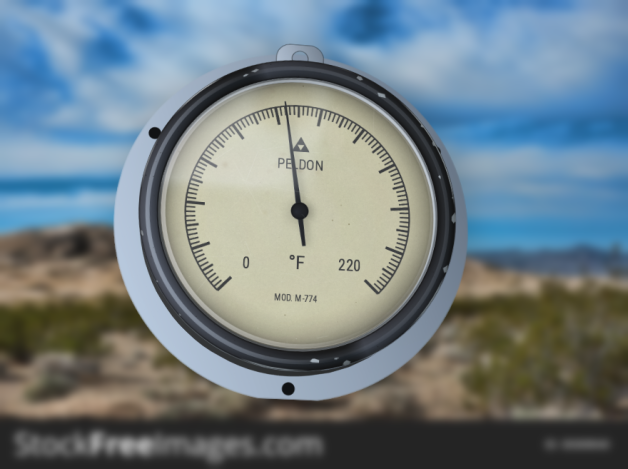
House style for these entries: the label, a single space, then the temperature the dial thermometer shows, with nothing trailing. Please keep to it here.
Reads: 104 °F
